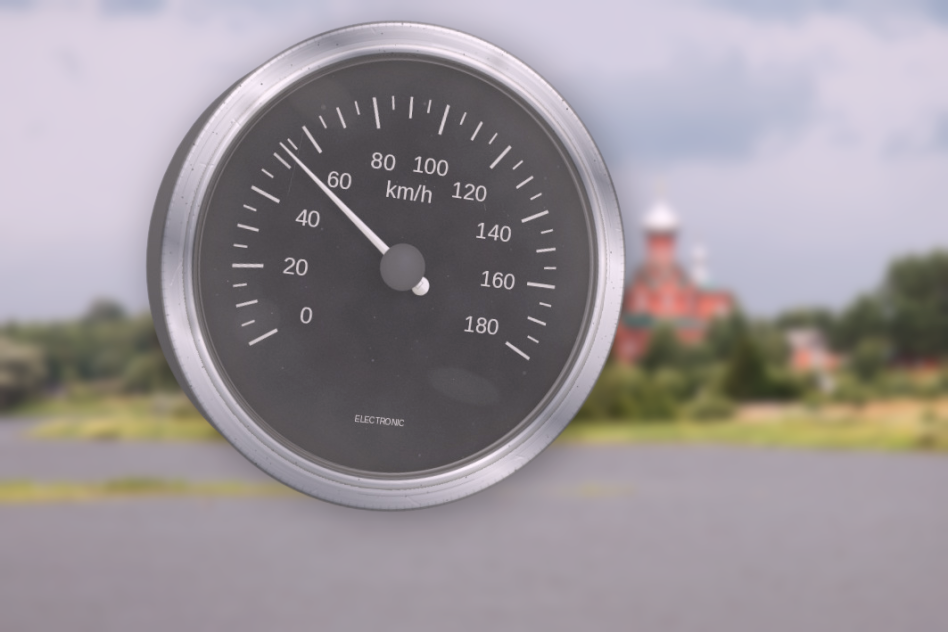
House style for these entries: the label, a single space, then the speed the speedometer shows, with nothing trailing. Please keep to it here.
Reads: 52.5 km/h
